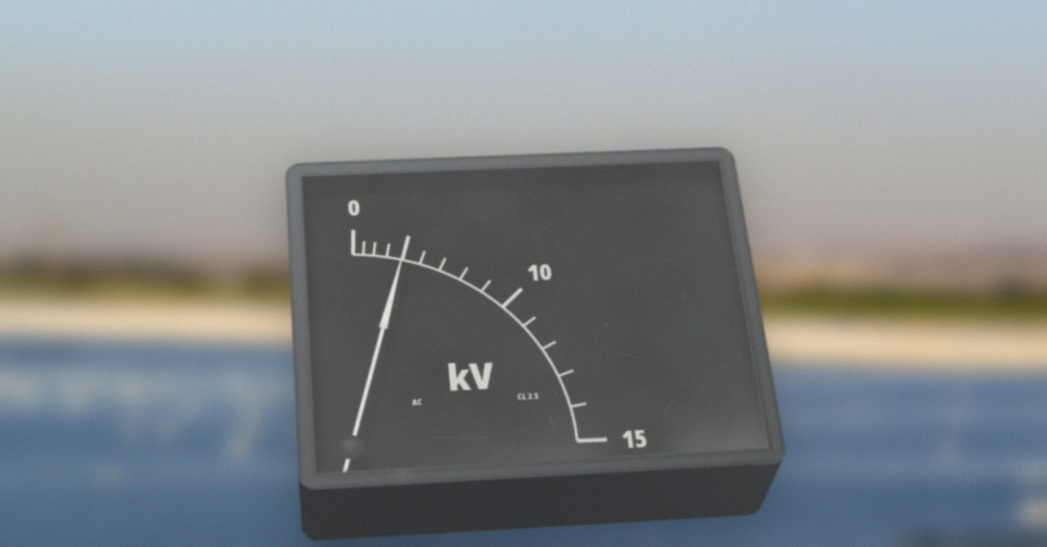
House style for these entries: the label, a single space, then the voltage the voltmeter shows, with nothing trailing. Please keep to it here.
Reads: 5 kV
